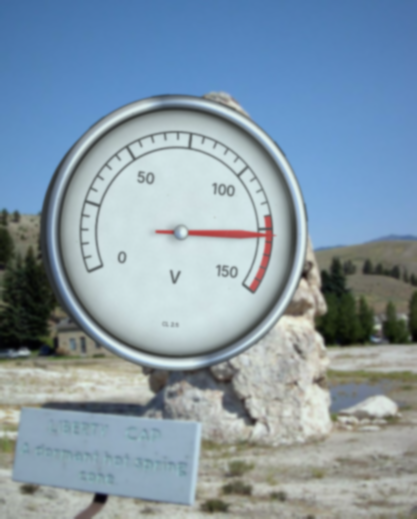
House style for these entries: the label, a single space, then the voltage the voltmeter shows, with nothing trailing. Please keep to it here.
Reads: 127.5 V
